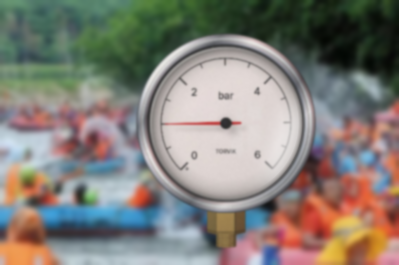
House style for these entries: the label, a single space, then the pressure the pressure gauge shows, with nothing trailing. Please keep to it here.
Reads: 1 bar
